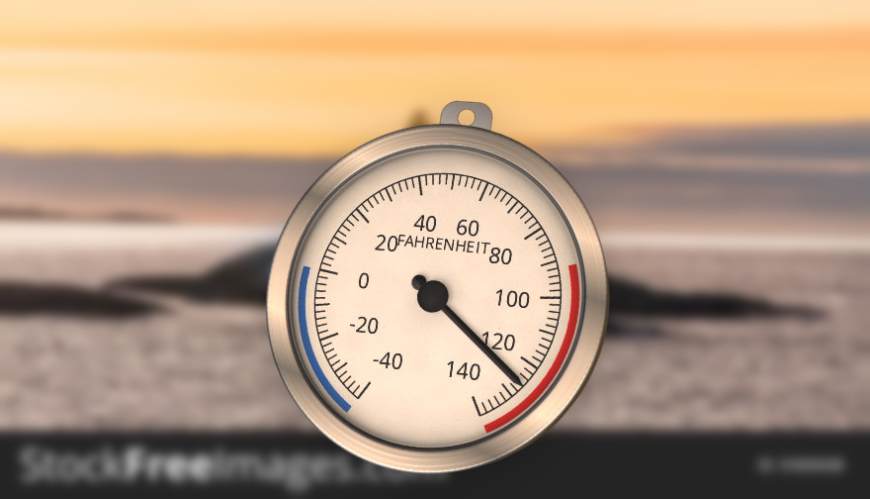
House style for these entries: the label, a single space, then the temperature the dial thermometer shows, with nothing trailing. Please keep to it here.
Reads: 126 °F
